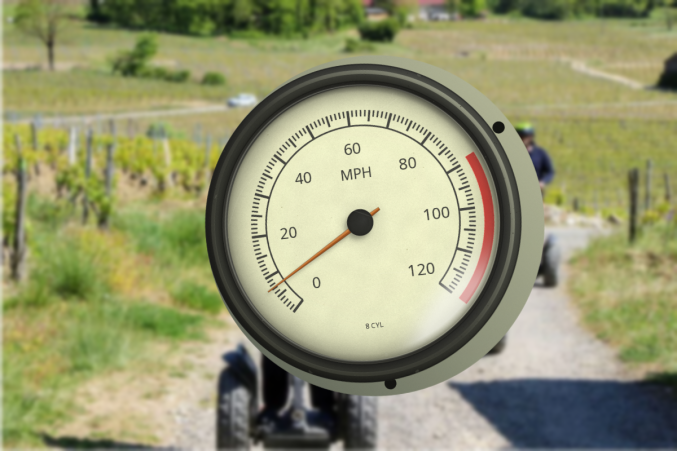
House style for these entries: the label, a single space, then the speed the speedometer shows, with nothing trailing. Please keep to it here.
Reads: 7 mph
